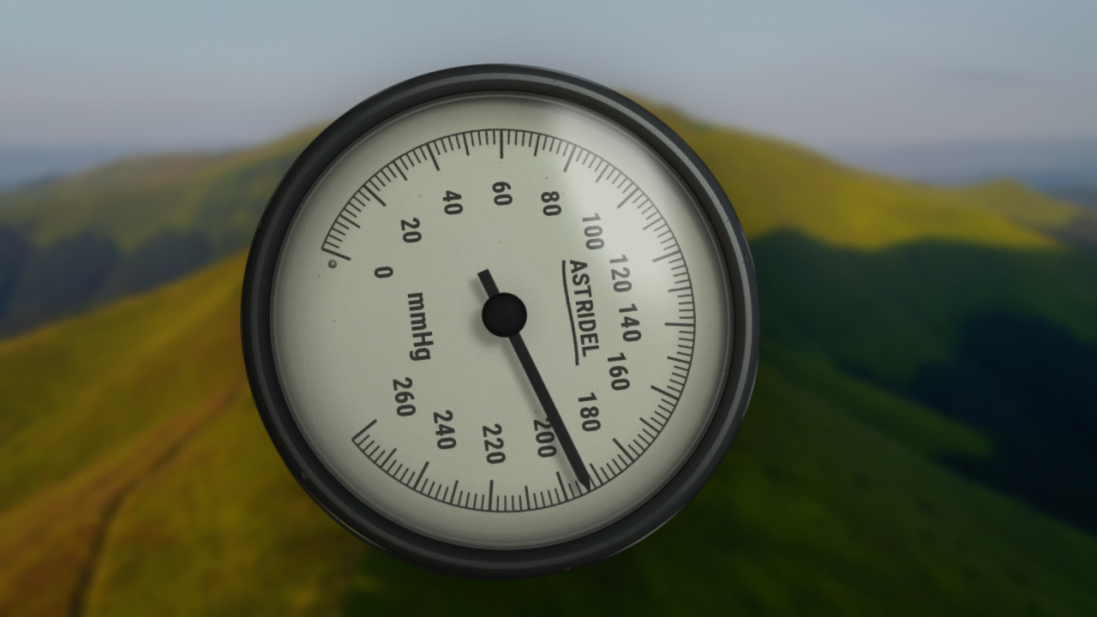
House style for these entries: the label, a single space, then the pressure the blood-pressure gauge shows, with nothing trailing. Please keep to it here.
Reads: 194 mmHg
